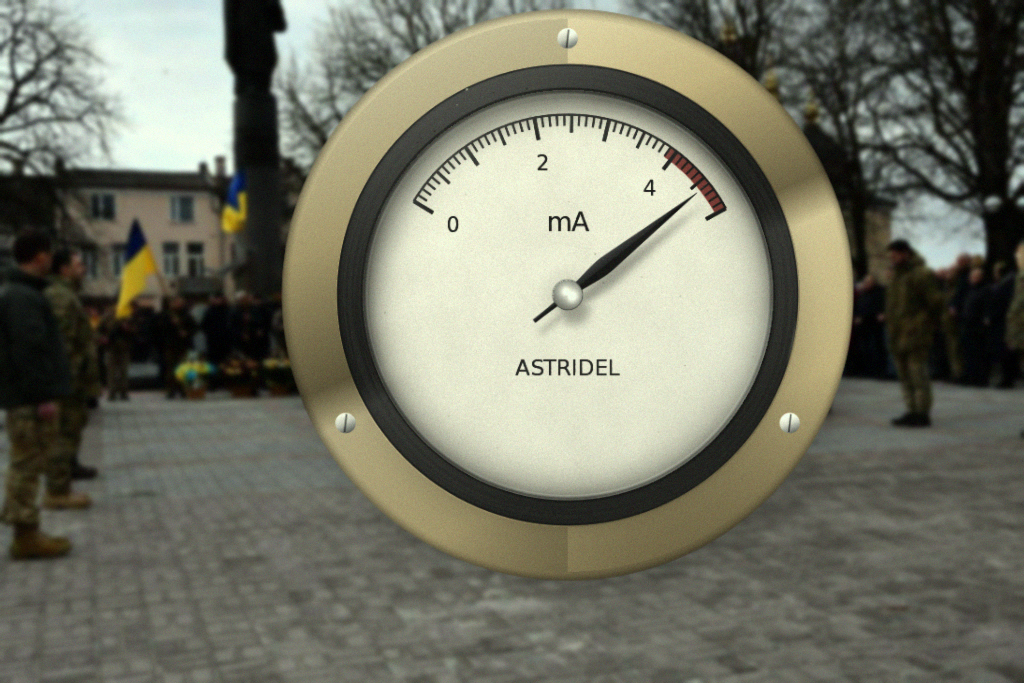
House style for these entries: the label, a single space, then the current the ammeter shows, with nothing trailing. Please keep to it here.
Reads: 4.6 mA
